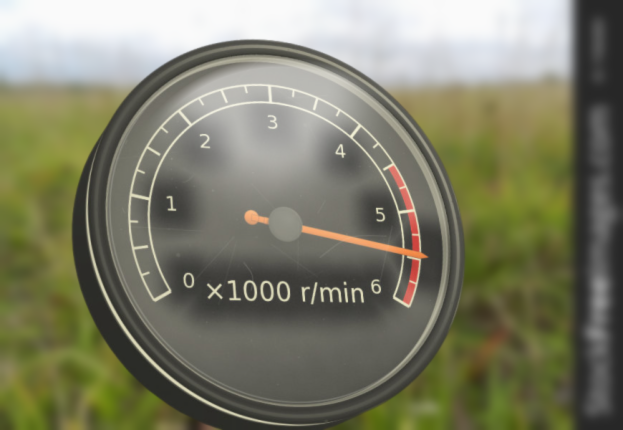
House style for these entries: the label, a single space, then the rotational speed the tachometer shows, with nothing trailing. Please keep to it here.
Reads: 5500 rpm
